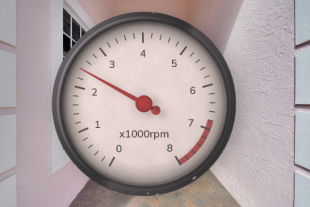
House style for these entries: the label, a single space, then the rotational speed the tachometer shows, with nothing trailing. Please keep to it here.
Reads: 2400 rpm
